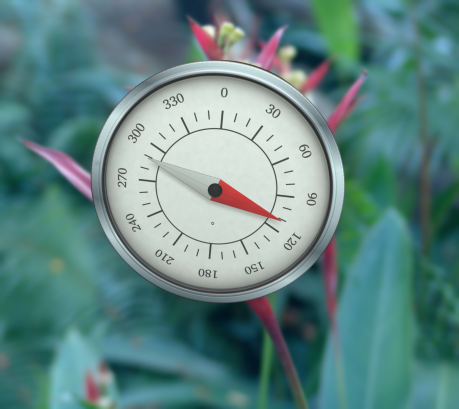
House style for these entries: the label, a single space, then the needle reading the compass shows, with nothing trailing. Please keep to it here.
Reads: 110 °
